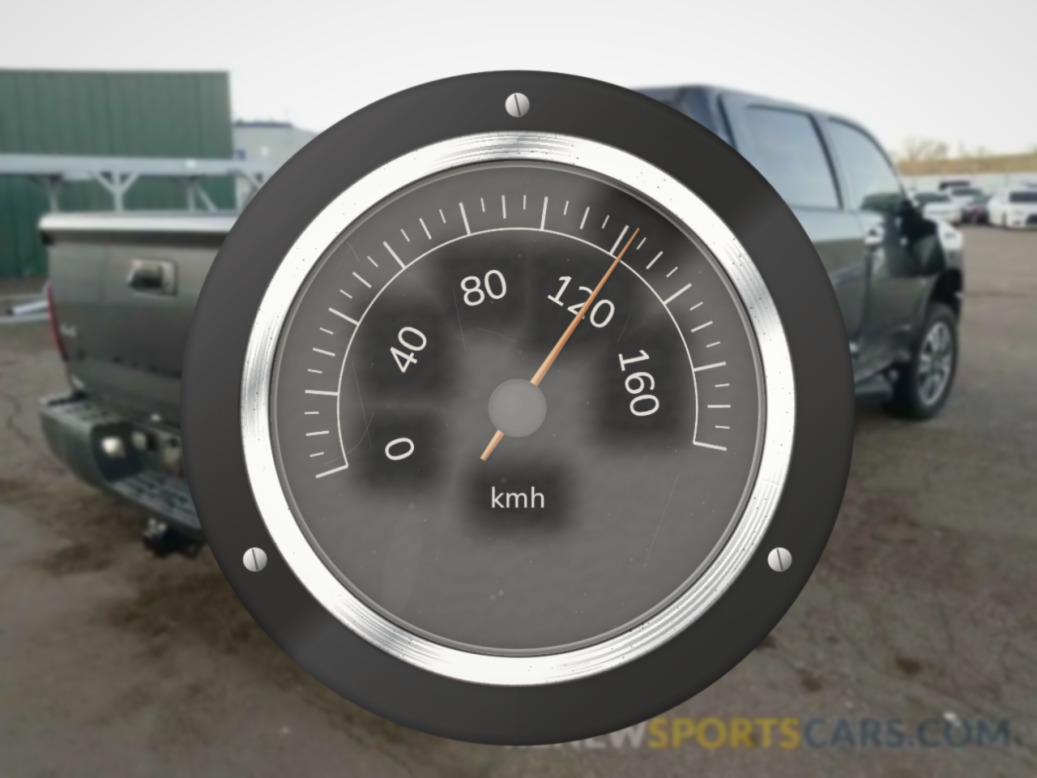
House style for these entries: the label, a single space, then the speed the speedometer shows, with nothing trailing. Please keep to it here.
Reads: 122.5 km/h
